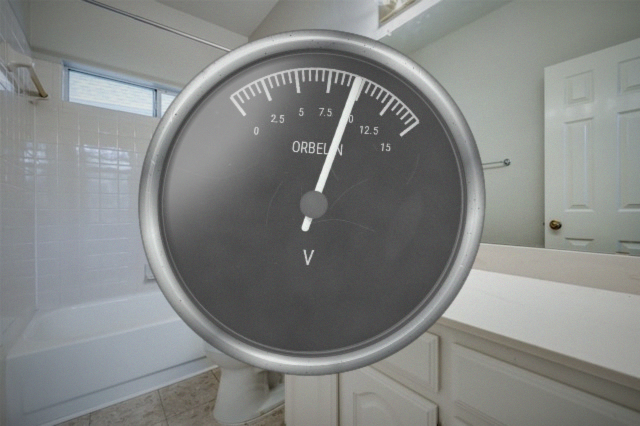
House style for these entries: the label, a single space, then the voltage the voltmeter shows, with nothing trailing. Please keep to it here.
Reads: 9.5 V
